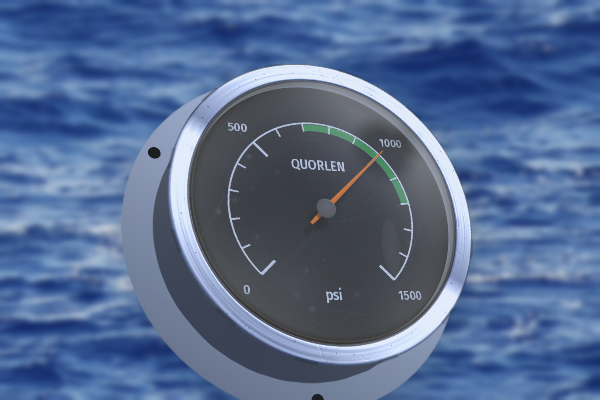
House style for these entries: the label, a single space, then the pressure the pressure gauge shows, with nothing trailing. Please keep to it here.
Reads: 1000 psi
